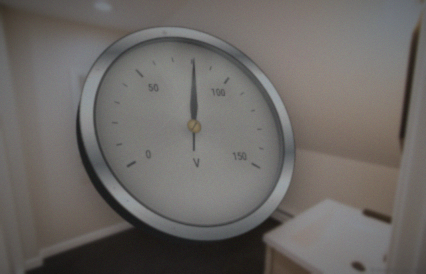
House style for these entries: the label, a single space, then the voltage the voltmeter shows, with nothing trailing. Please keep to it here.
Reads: 80 V
